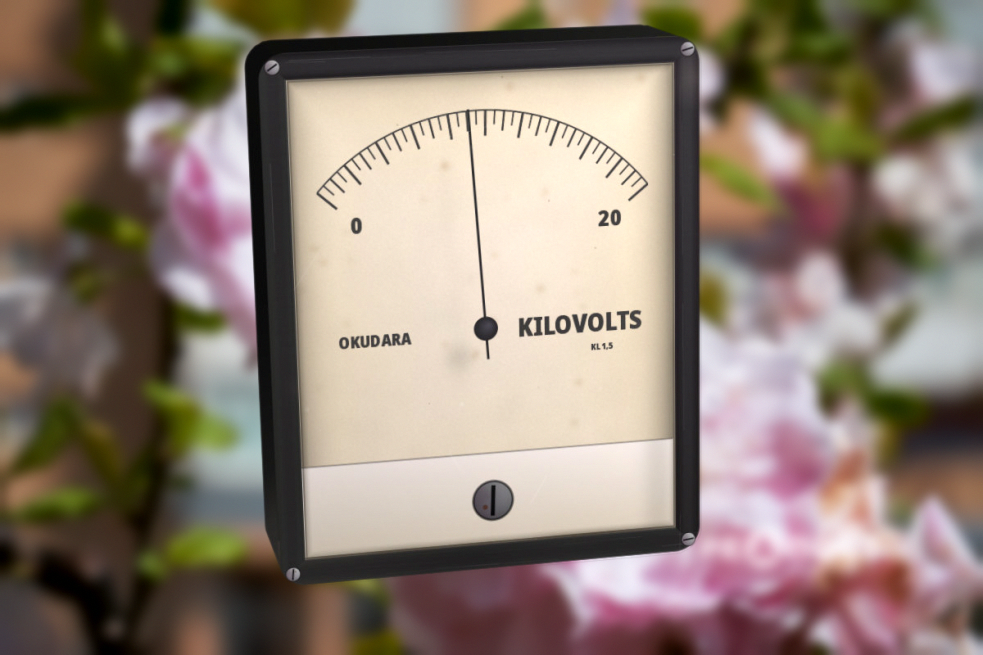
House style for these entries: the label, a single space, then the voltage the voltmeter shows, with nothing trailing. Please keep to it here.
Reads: 9 kV
